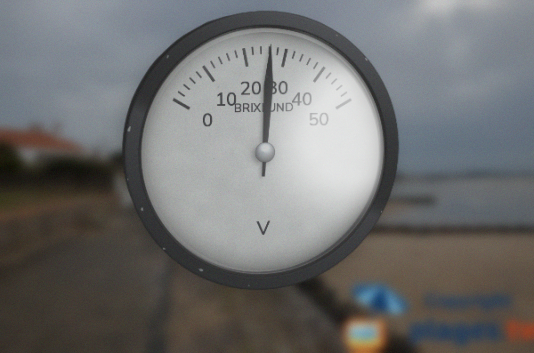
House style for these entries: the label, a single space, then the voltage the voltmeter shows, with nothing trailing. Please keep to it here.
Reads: 26 V
